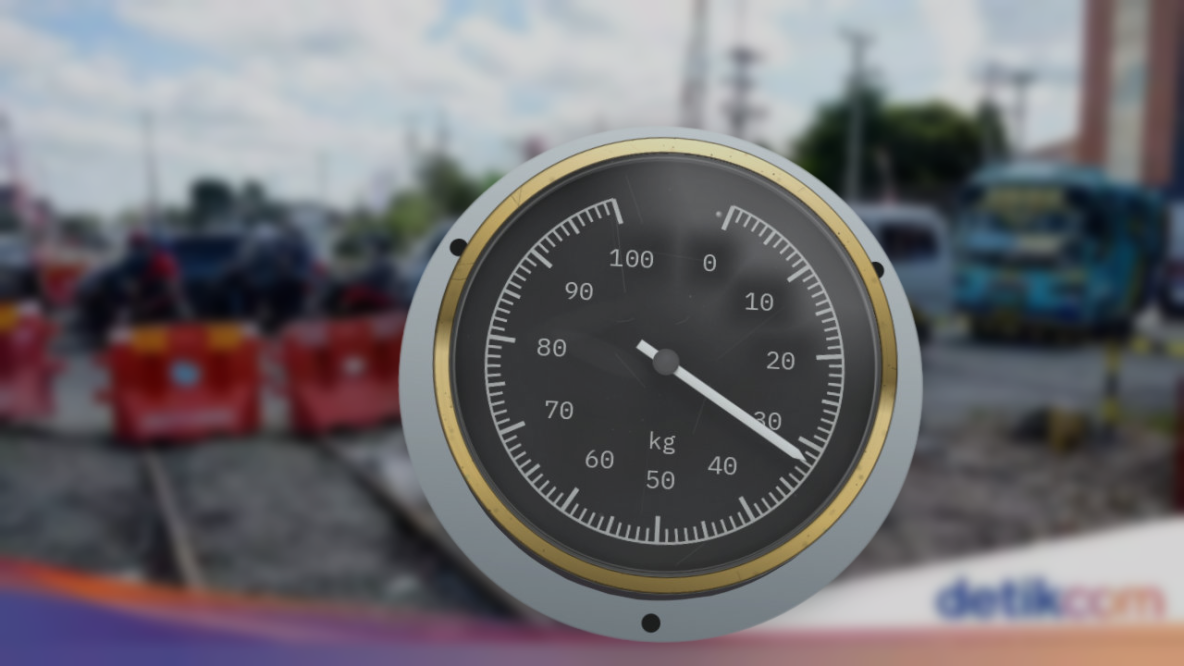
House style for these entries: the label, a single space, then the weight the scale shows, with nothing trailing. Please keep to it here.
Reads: 32 kg
